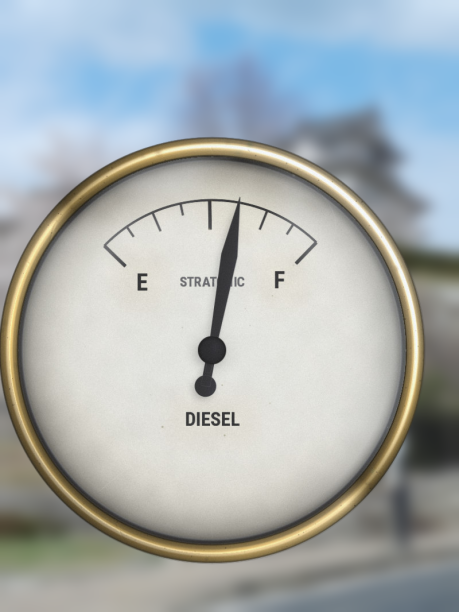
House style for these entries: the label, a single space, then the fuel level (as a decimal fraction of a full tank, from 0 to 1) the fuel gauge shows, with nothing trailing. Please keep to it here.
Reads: 0.625
